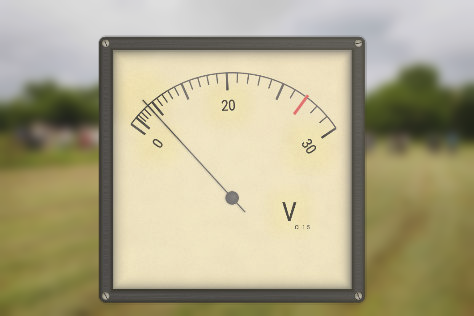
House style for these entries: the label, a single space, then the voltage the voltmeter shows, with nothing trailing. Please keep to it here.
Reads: 9 V
